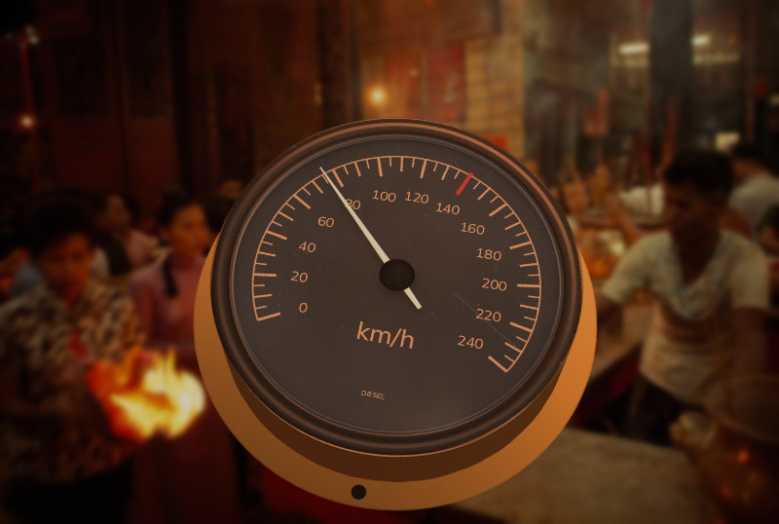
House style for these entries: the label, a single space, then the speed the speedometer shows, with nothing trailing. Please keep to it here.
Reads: 75 km/h
